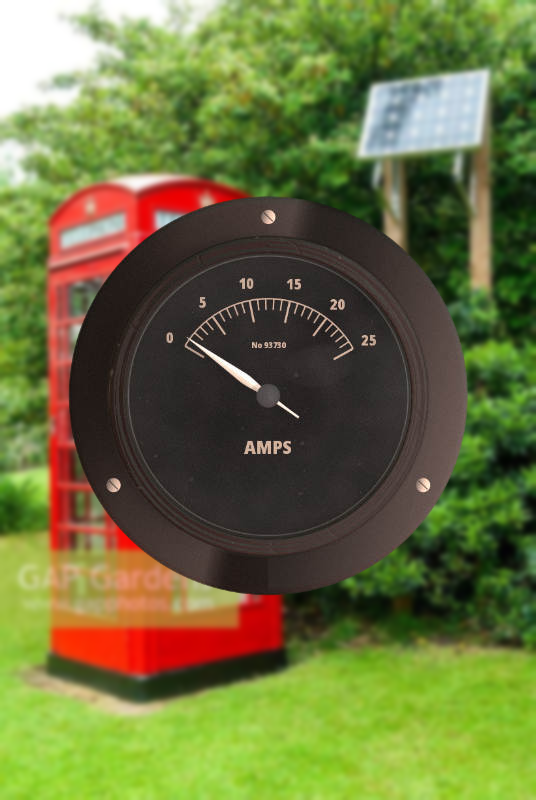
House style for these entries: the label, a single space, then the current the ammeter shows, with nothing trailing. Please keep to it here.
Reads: 1 A
